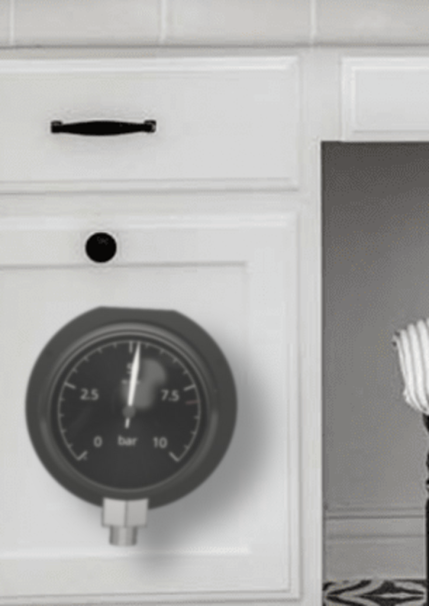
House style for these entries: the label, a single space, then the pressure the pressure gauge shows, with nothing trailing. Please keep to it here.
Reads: 5.25 bar
